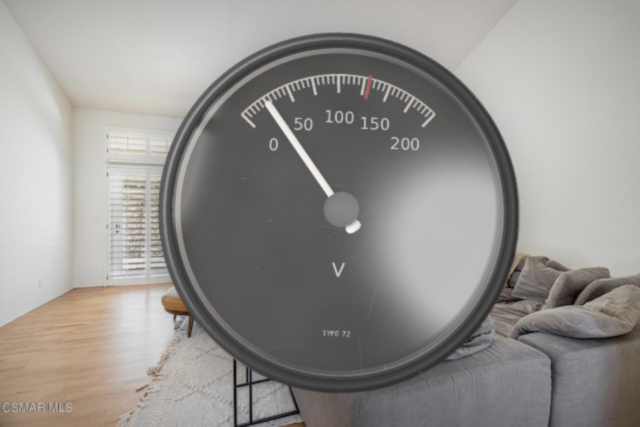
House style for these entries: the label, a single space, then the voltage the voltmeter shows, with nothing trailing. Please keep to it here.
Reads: 25 V
